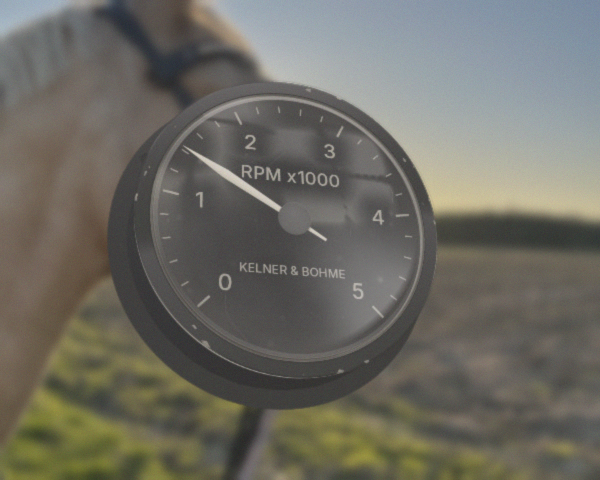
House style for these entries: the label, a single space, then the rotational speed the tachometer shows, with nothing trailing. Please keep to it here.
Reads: 1400 rpm
